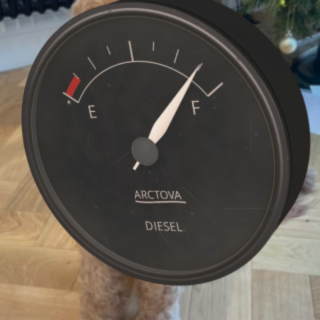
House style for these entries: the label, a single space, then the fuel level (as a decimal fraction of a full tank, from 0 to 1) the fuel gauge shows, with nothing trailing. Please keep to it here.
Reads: 0.875
